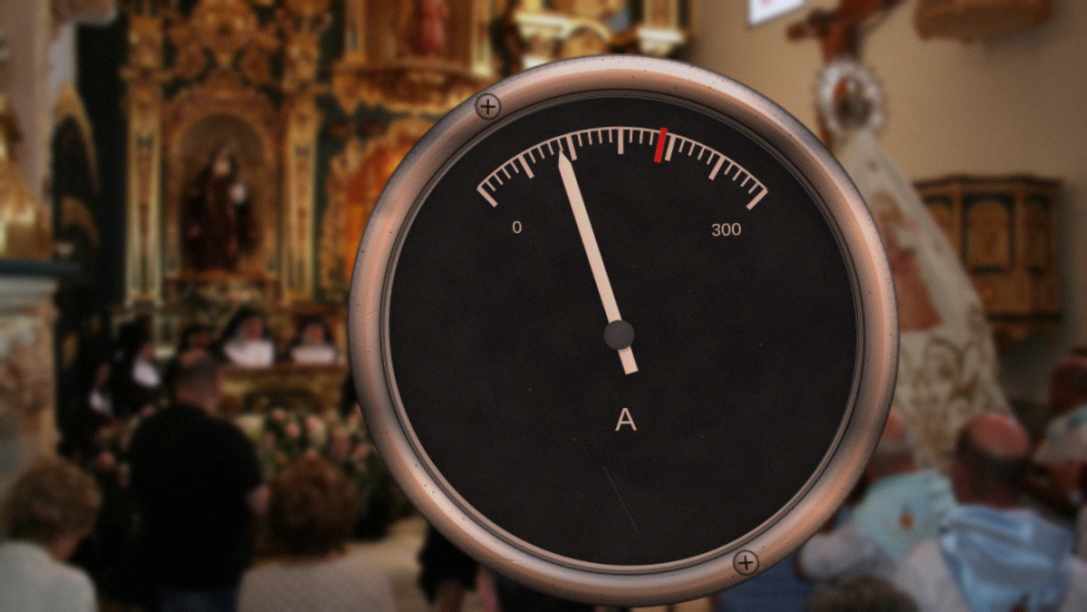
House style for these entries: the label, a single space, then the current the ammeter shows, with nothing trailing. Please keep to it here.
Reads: 90 A
